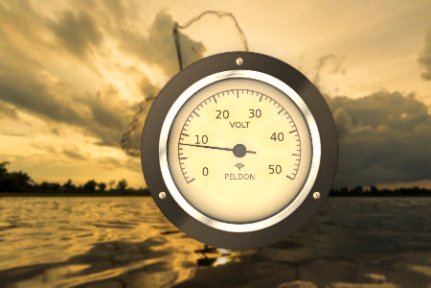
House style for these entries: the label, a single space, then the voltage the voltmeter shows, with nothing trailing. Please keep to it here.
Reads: 8 V
